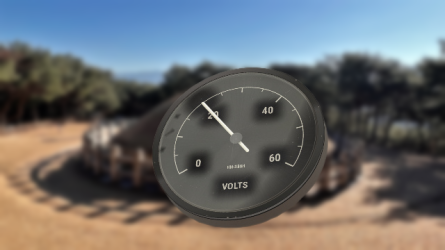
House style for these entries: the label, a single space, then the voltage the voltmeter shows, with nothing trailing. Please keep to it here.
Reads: 20 V
